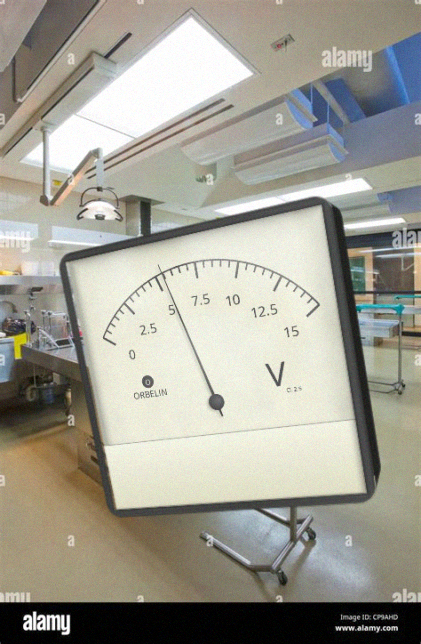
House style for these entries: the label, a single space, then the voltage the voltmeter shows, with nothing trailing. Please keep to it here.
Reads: 5.5 V
